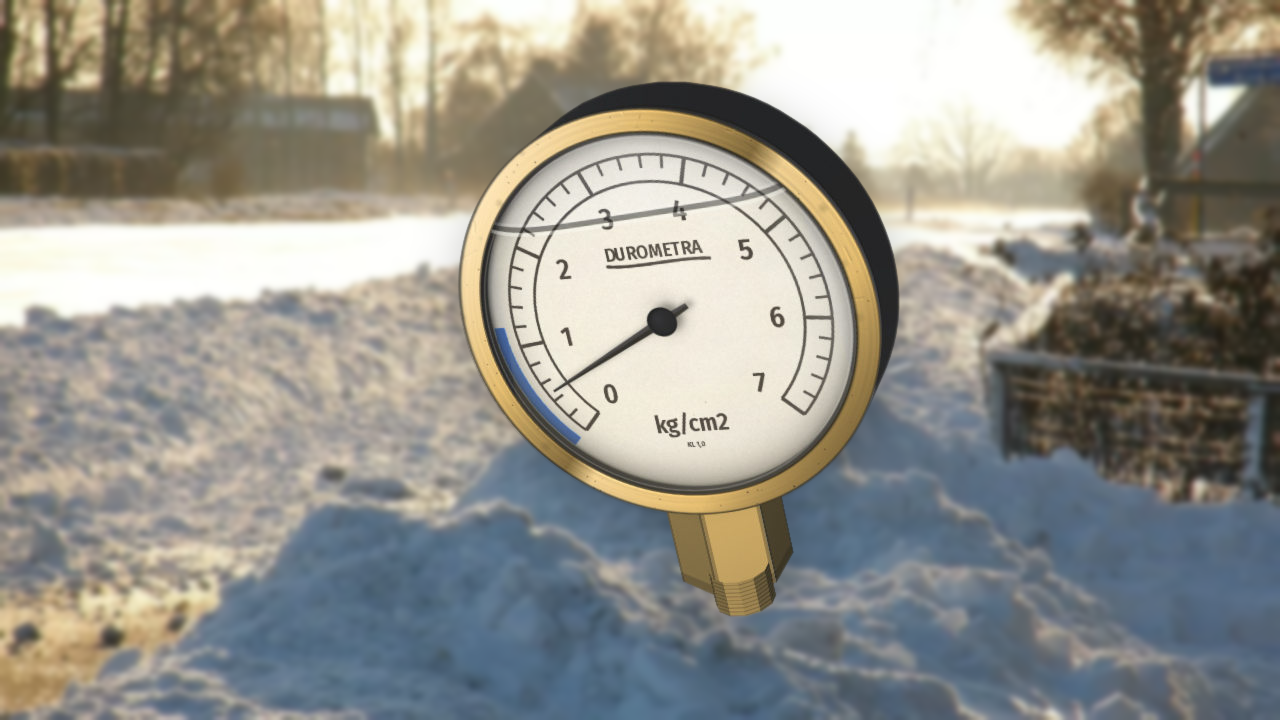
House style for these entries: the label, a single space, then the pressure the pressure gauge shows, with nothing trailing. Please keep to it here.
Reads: 0.5 kg/cm²
